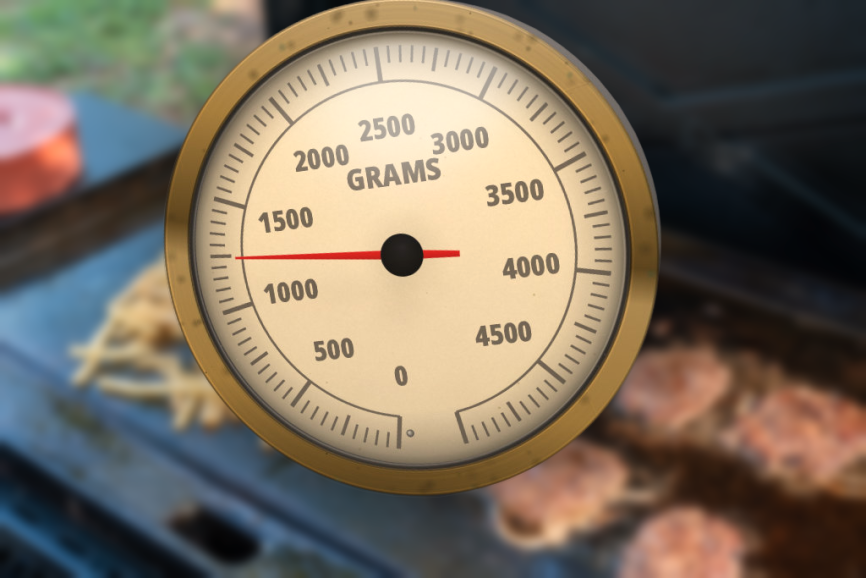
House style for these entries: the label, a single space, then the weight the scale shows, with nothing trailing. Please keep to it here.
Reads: 1250 g
